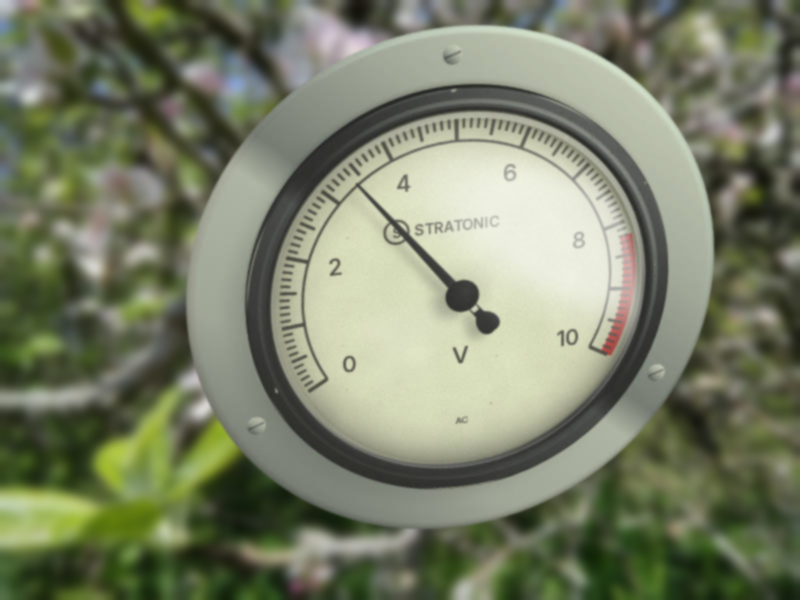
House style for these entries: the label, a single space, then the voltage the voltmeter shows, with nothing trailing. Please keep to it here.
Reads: 3.4 V
